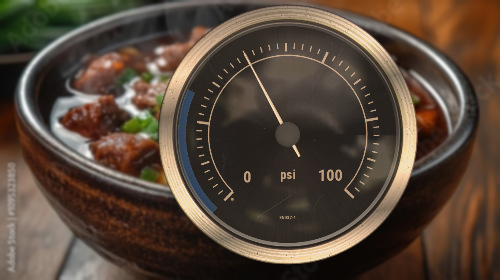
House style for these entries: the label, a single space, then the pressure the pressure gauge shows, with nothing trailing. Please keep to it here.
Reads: 40 psi
